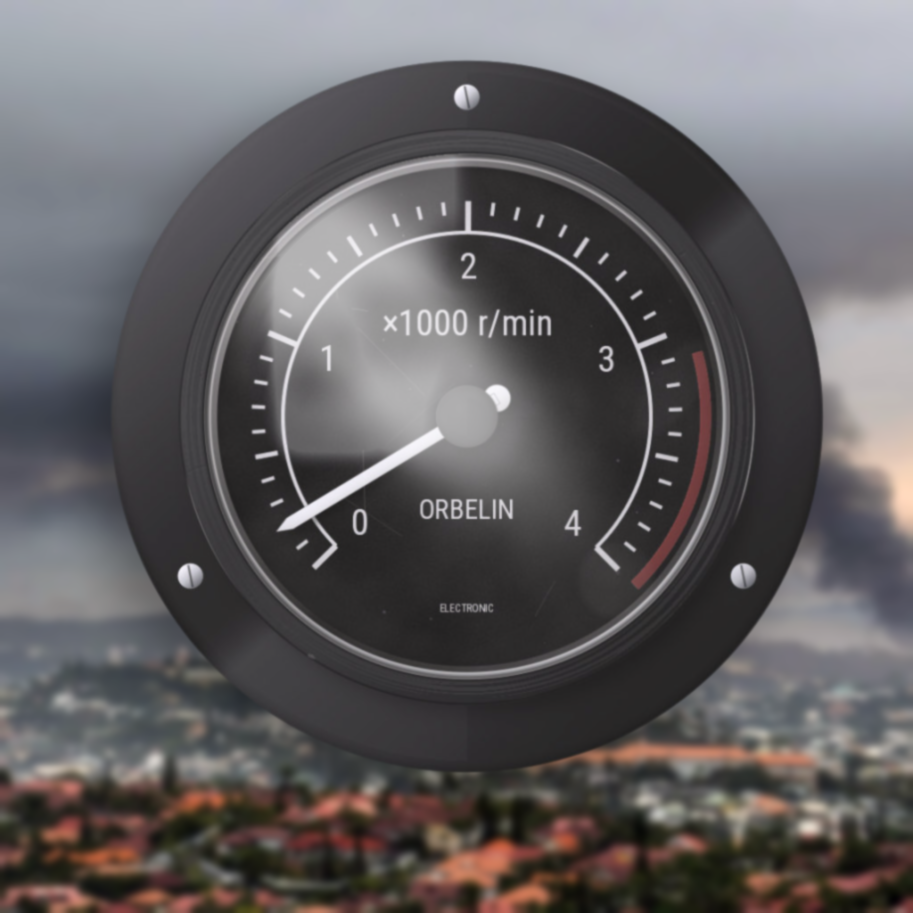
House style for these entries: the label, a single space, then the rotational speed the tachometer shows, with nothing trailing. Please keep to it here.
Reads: 200 rpm
